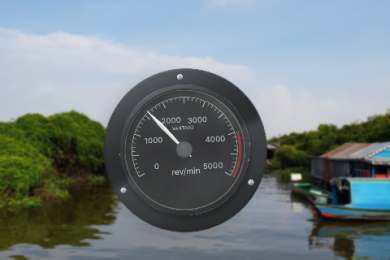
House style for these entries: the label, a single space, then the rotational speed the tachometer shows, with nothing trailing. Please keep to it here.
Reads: 1600 rpm
